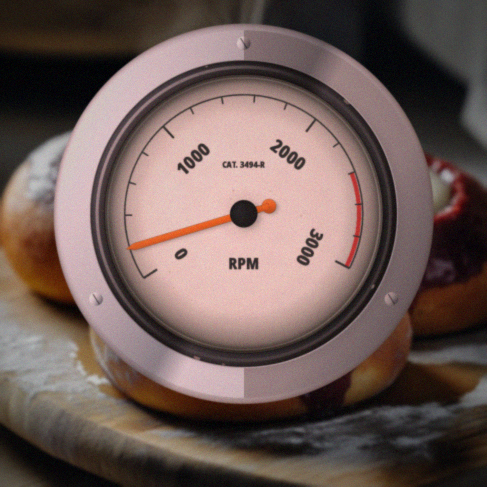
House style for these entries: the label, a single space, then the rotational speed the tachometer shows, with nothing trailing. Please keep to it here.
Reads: 200 rpm
